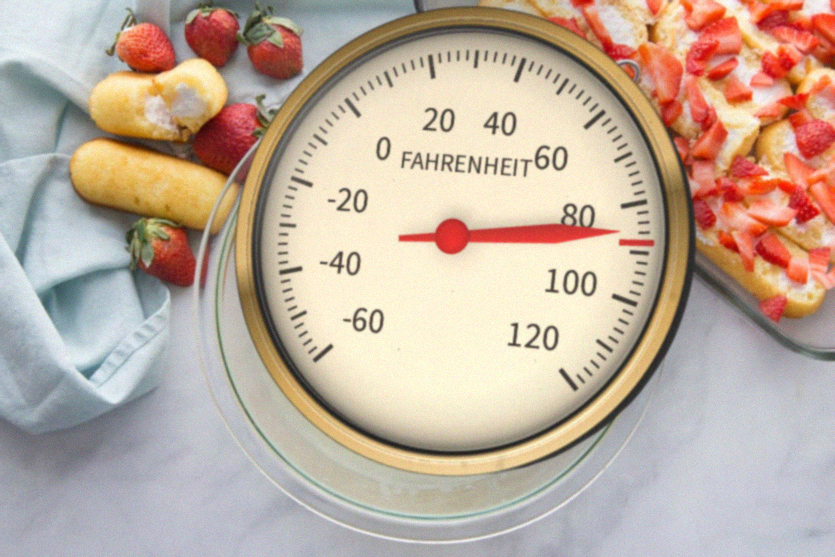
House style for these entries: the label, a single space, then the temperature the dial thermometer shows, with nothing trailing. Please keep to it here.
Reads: 86 °F
